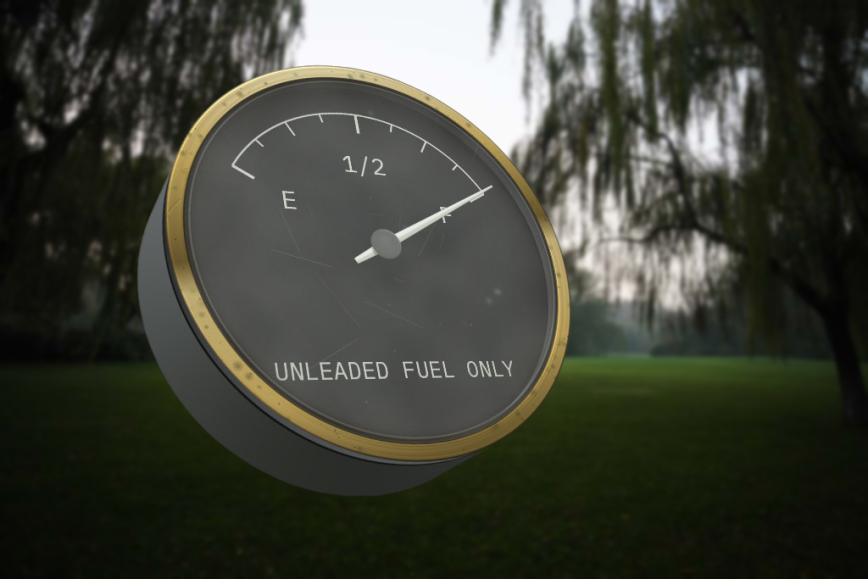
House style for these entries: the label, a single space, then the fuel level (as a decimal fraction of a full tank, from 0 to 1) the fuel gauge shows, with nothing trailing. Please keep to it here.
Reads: 1
